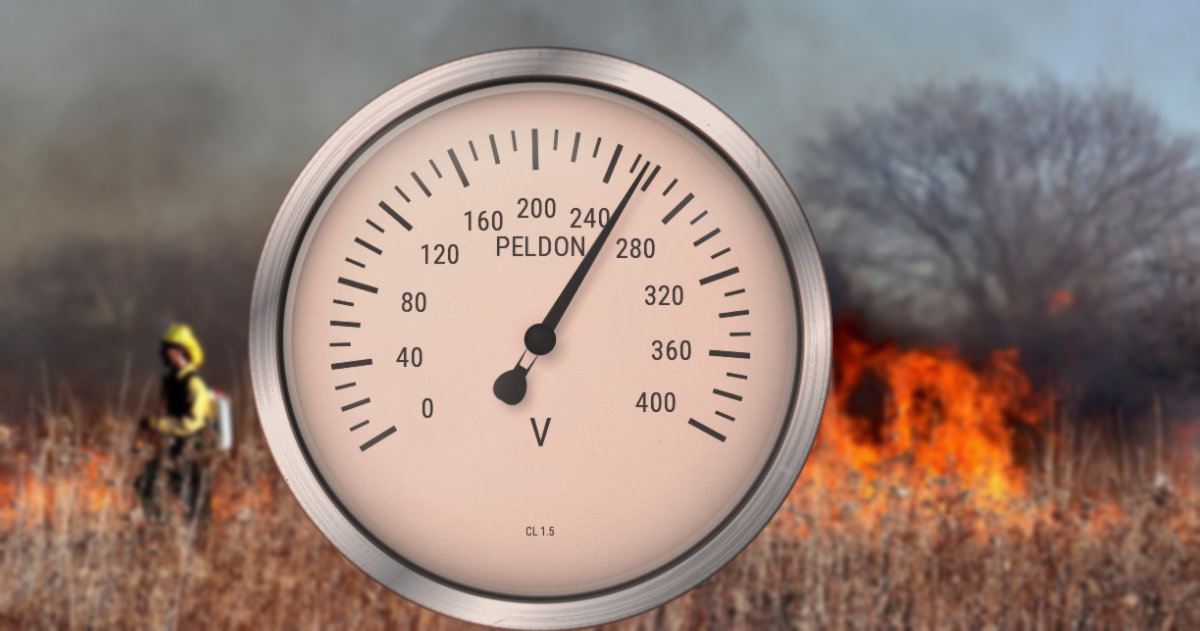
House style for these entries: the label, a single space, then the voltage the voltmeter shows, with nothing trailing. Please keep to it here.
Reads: 255 V
